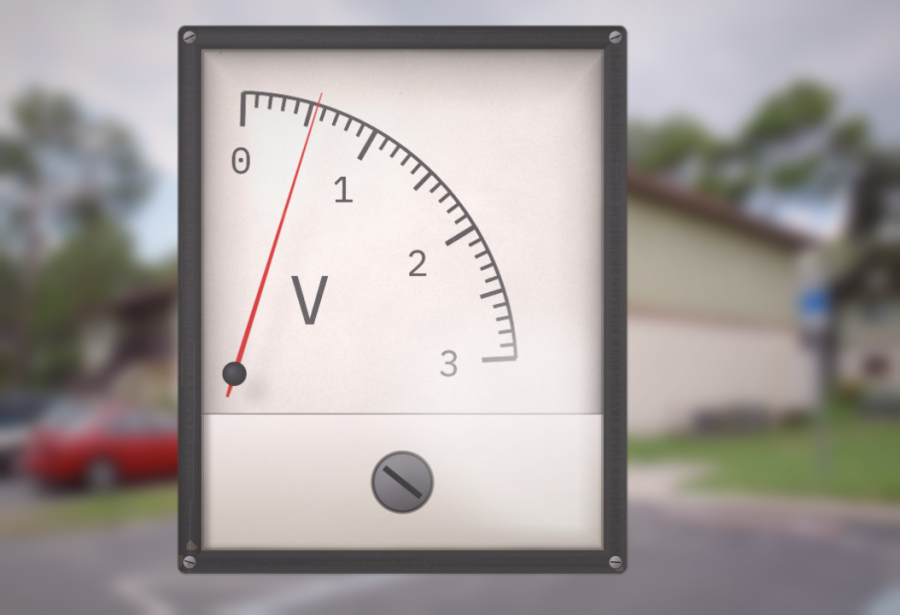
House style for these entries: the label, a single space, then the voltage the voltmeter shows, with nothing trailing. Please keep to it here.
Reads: 0.55 V
